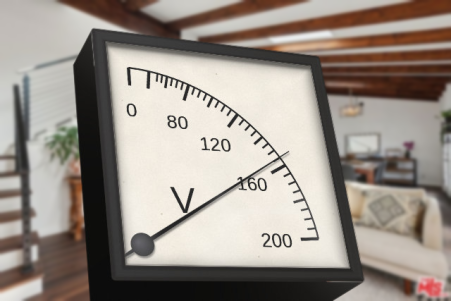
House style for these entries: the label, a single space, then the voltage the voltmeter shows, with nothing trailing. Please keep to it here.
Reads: 155 V
